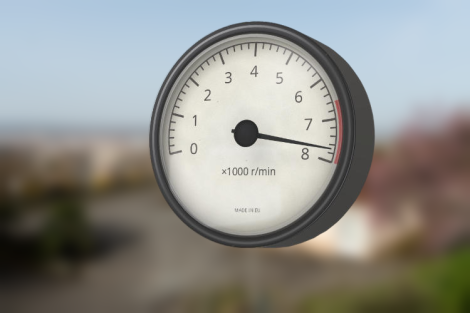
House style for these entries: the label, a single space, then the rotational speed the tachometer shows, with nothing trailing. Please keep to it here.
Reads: 7700 rpm
